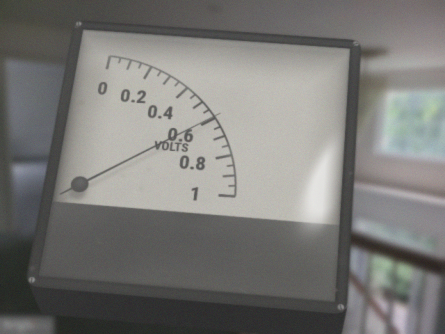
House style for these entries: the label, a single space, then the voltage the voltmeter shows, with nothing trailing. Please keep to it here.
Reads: 0.6 V
